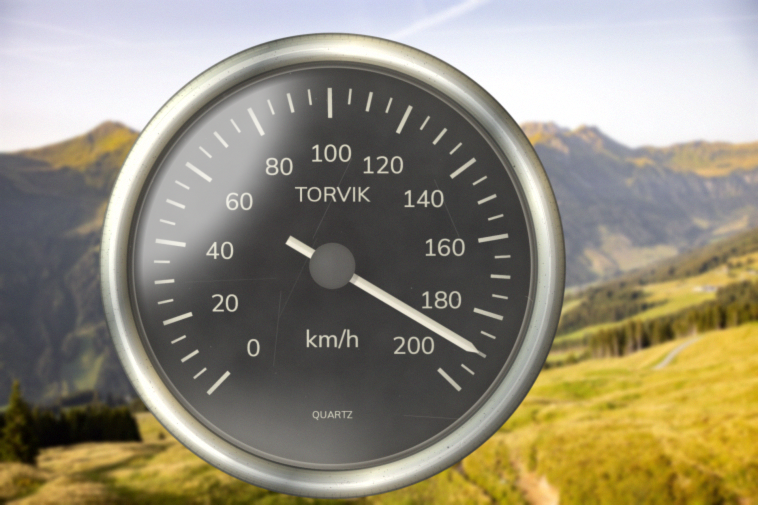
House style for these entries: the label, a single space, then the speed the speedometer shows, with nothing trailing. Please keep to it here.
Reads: 190 km/h
